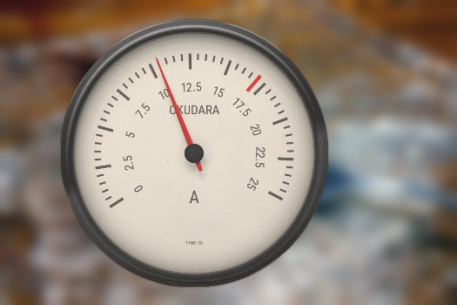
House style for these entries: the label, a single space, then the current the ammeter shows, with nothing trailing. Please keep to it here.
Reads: 10.5 A
